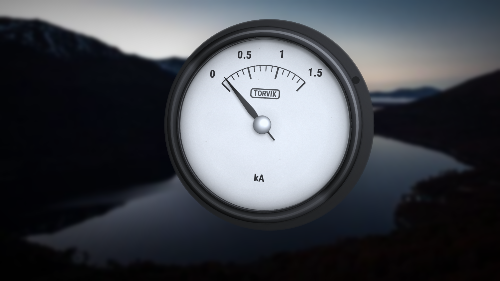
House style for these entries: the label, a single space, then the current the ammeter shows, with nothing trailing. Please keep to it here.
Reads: 0.1 kA
